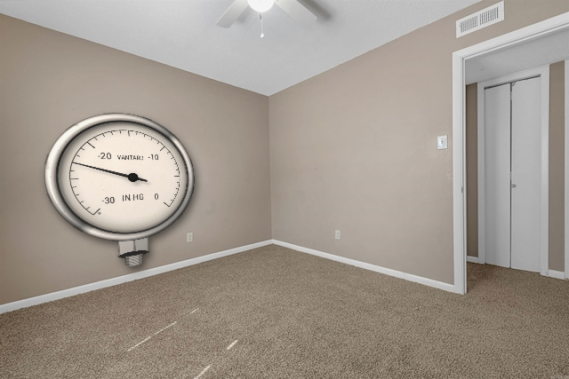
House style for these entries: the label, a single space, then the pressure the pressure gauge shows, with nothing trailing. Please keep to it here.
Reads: -23 inHg
